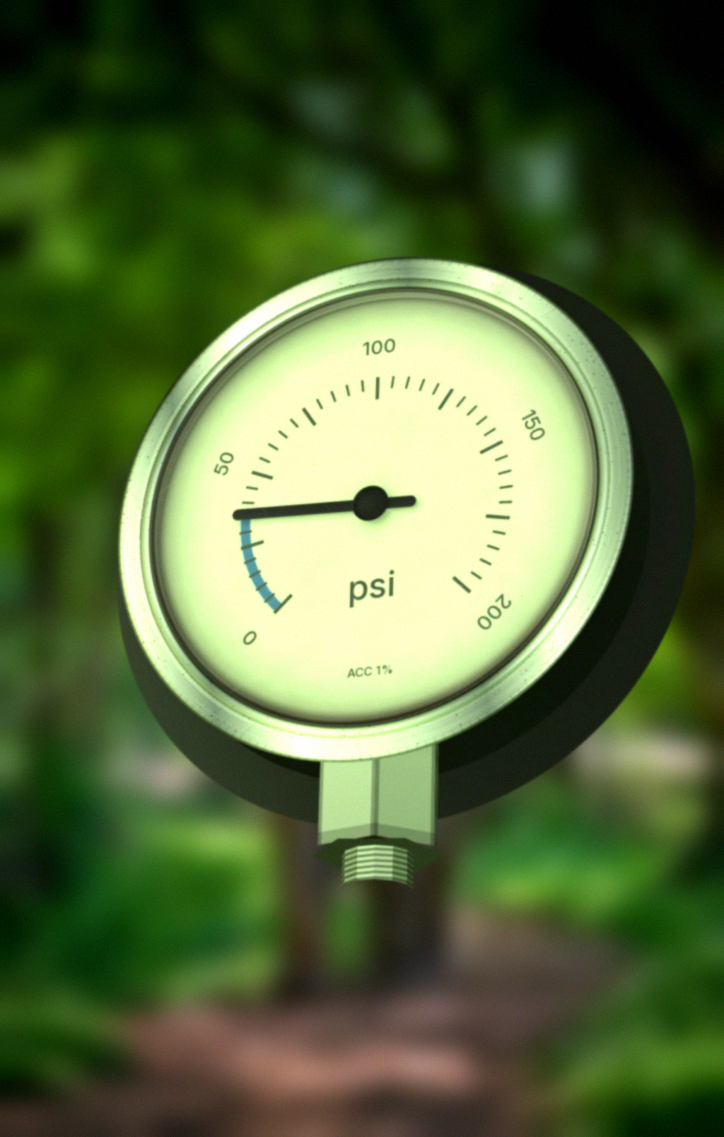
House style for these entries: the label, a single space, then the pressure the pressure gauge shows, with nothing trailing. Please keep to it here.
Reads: 35 psi
